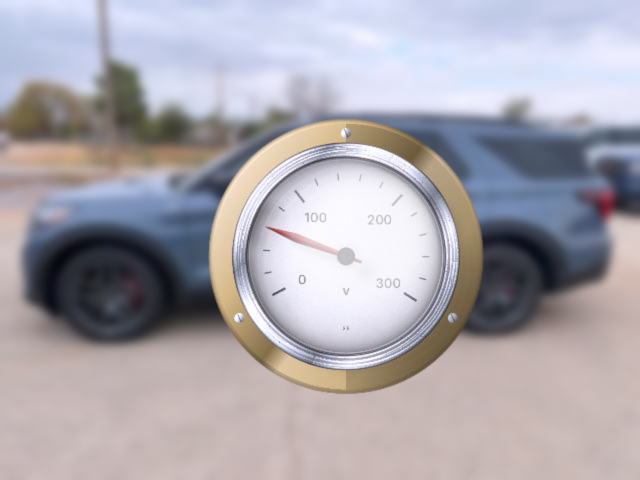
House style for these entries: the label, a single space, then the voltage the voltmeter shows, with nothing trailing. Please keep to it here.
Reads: 60 V
